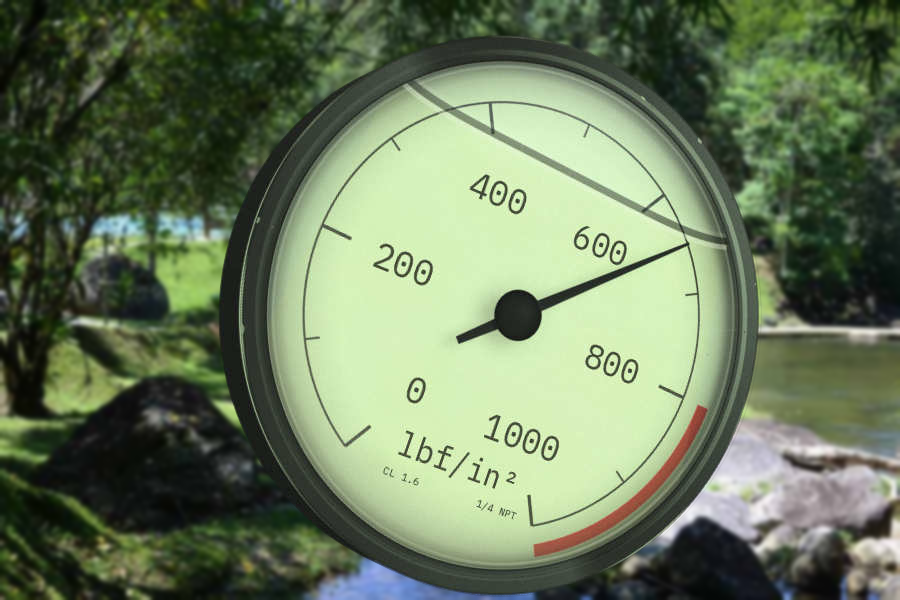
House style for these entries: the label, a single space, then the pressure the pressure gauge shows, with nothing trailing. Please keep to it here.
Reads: 650 psi
